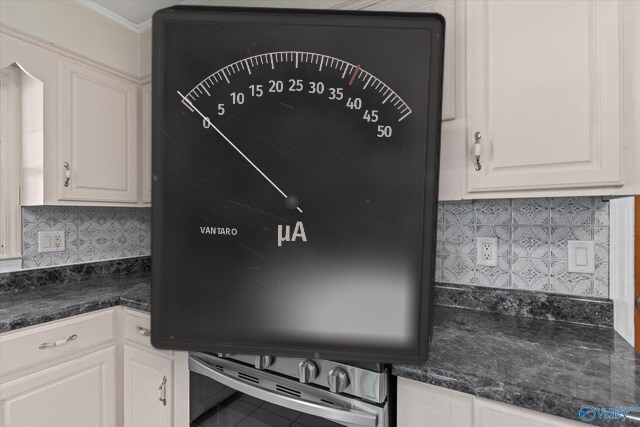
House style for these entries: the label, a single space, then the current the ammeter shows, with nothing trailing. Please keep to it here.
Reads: 1 µA
